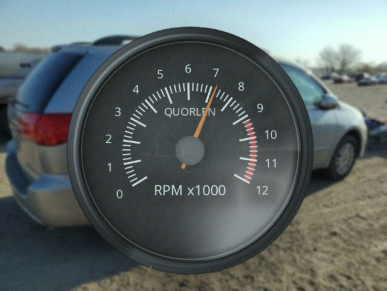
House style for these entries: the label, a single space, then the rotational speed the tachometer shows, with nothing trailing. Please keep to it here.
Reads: 7200 rpm
